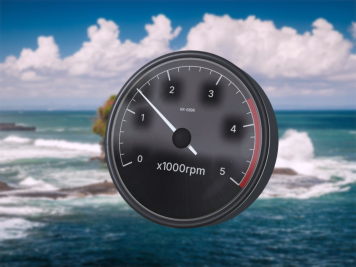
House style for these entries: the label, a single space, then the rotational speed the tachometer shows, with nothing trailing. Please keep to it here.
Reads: 1400 rpm
